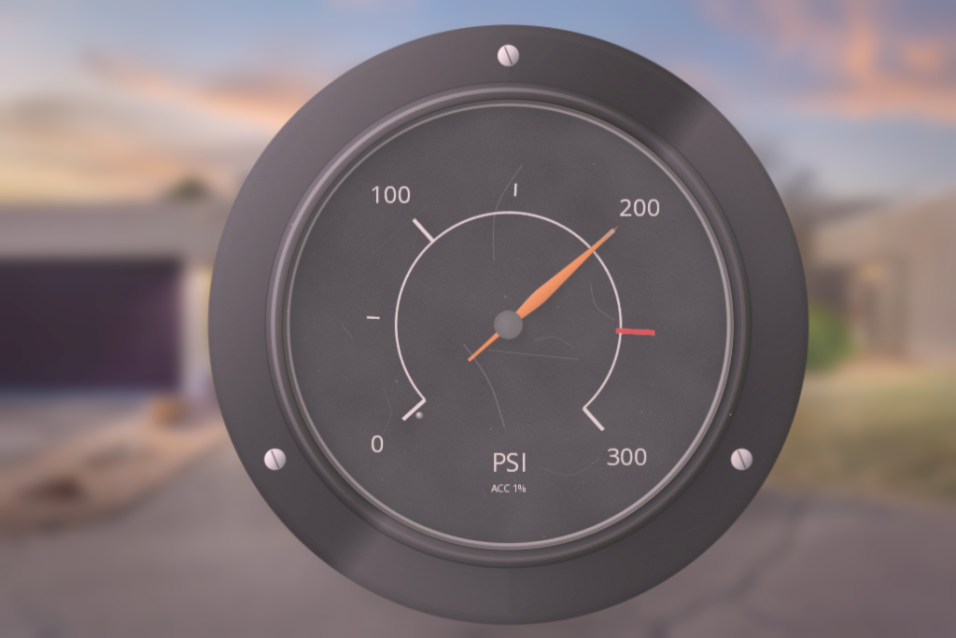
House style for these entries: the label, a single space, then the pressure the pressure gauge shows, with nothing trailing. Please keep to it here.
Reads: 200 psi
